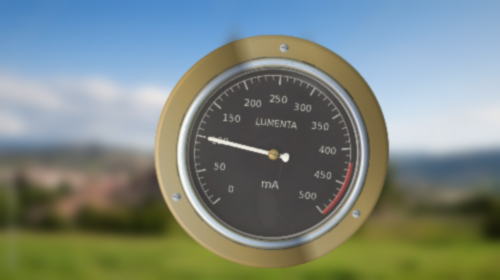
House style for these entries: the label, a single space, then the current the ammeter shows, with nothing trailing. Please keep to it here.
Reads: 100 mA
